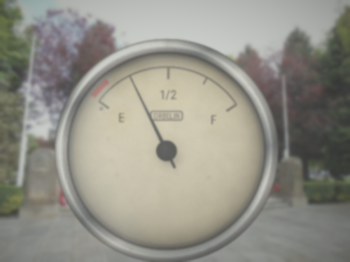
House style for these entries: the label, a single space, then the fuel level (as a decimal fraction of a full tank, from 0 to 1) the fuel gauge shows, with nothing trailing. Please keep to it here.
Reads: 0.25
